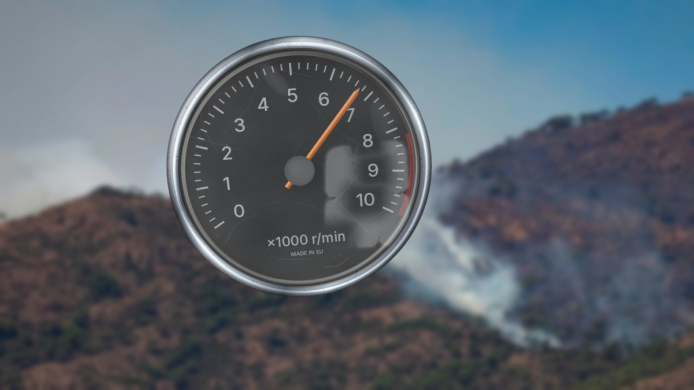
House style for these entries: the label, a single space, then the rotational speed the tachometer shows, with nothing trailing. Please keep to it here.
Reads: 6700 rpm
